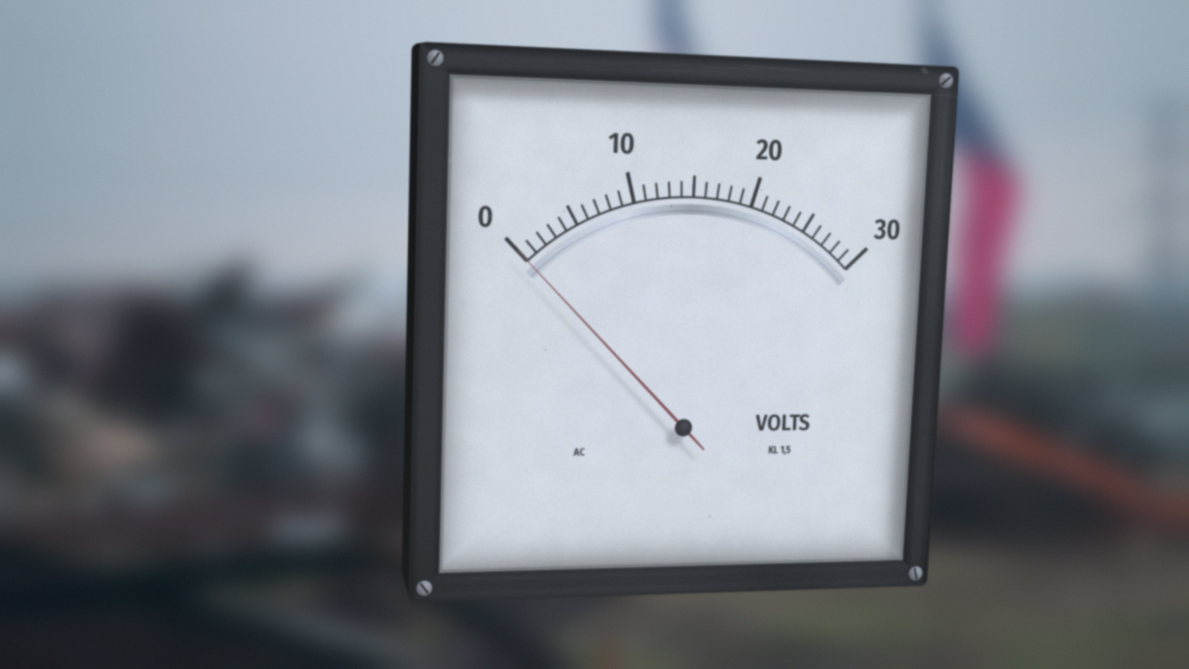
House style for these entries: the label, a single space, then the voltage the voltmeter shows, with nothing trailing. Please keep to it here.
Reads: 0 V
